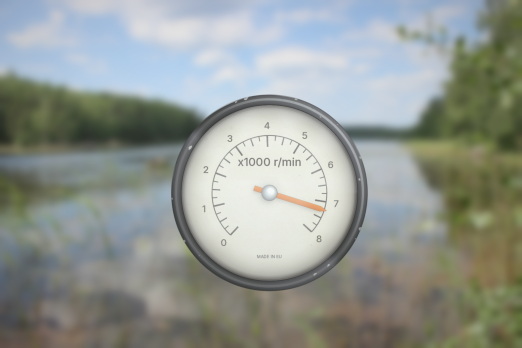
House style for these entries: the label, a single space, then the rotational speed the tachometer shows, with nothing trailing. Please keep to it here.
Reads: 7250 rpm
